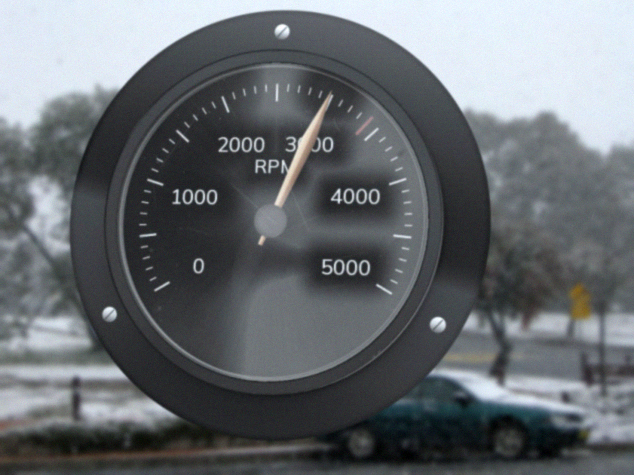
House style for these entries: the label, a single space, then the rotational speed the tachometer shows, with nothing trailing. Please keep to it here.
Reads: 3000 rpm
